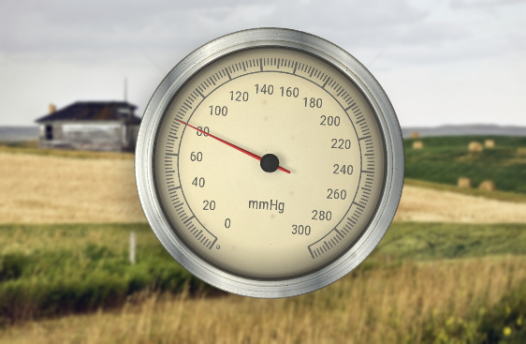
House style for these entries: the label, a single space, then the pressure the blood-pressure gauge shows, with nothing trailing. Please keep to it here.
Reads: 80 mmHg
